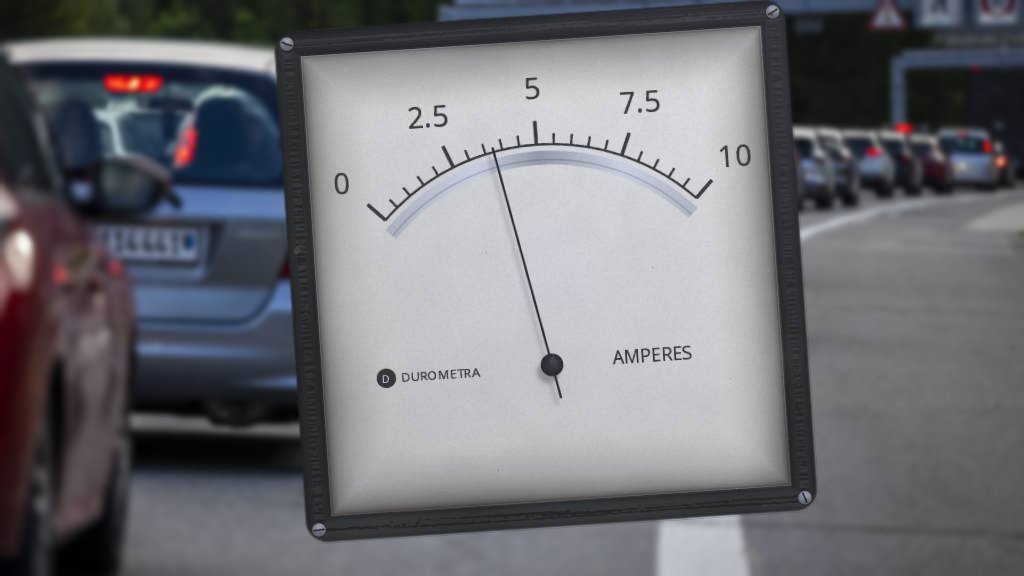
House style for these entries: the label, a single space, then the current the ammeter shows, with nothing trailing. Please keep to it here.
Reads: 3.75 A
